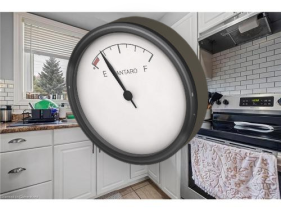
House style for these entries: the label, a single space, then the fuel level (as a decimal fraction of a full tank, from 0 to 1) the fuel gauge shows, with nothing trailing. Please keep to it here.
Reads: 0.25
